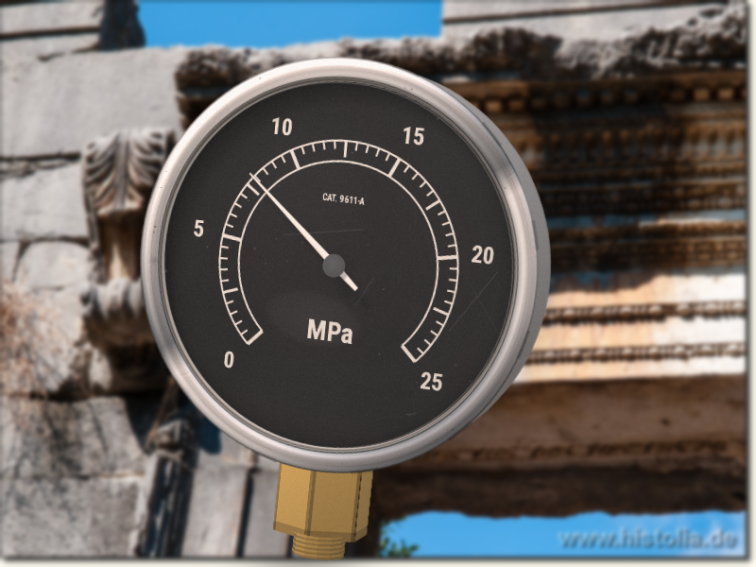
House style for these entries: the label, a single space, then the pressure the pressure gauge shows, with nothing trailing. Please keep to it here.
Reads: 8 MPa
